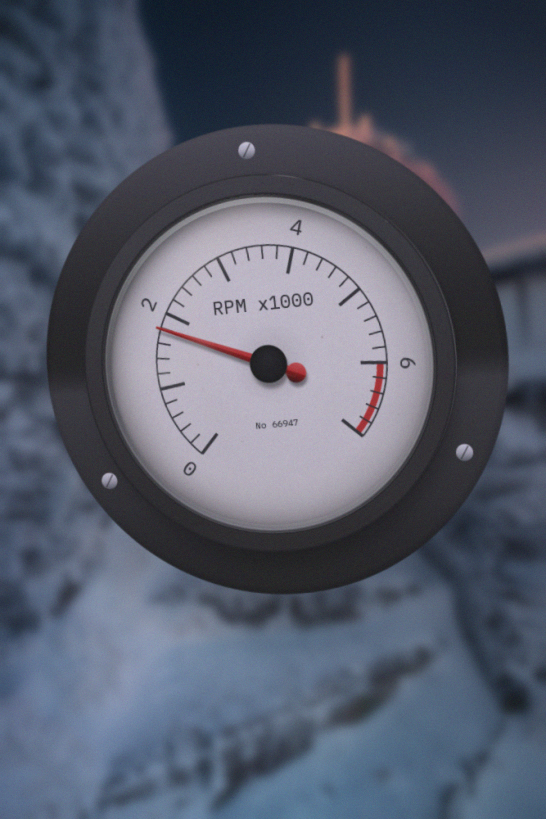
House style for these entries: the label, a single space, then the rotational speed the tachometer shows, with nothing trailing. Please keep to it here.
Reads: 1800 rpm
